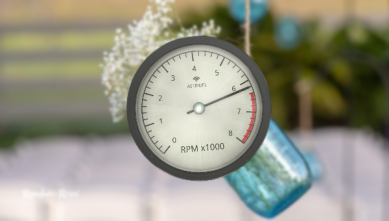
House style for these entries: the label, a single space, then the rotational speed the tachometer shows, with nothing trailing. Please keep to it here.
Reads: 6200 rpm
